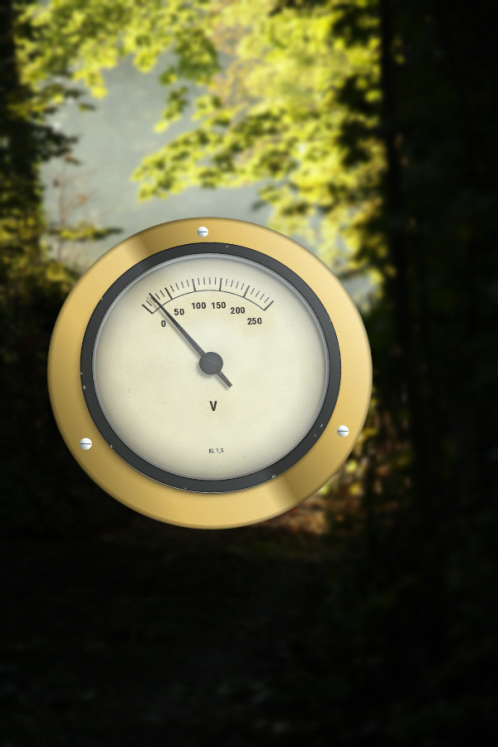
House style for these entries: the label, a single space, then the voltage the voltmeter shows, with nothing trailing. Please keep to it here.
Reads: 20 V
